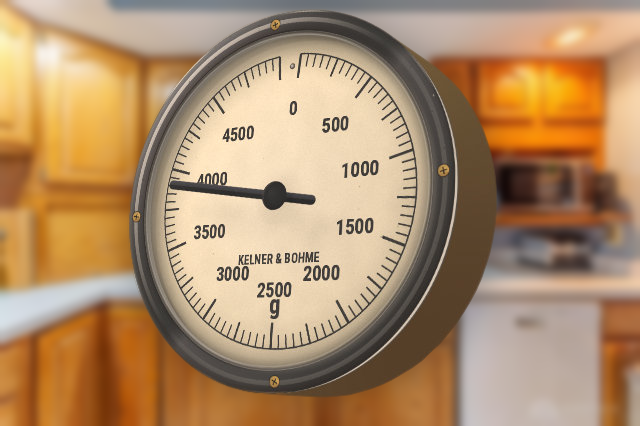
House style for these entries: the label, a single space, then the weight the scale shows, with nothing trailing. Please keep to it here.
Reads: 3900 g
